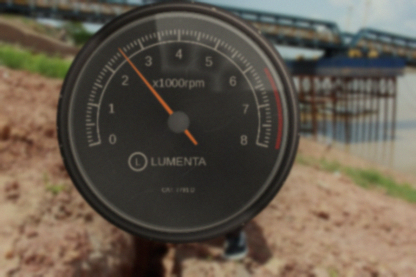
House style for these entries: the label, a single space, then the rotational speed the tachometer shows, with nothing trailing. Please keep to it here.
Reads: 2500 rpm
